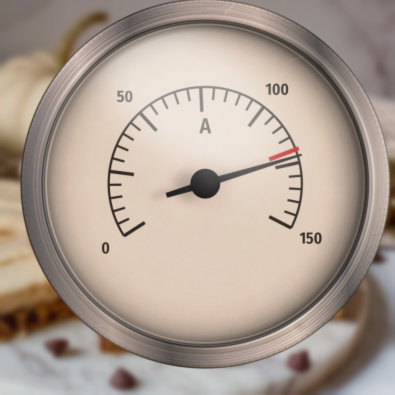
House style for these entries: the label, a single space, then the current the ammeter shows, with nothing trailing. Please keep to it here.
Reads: 122.5 A
